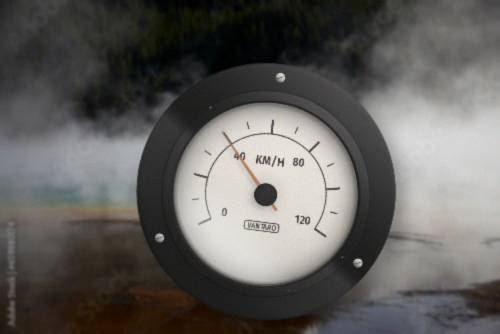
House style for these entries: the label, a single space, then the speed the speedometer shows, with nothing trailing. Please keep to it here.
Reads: 40 km/h
